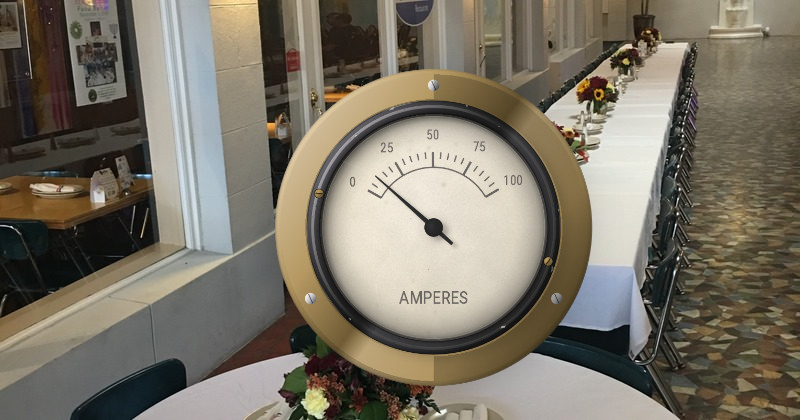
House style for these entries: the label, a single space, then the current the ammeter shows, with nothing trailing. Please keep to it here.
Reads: 10 A
